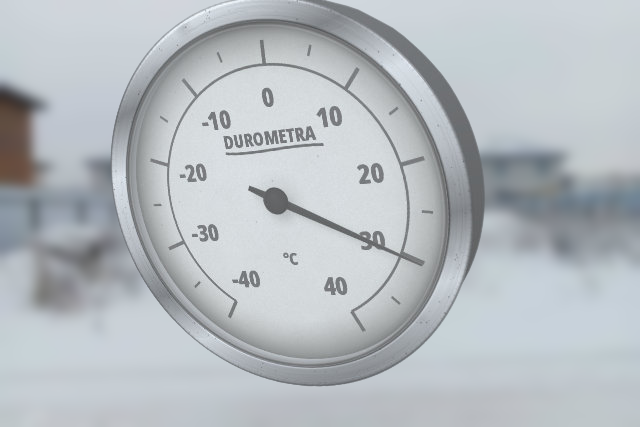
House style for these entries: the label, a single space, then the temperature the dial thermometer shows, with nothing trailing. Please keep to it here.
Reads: 30 °C
